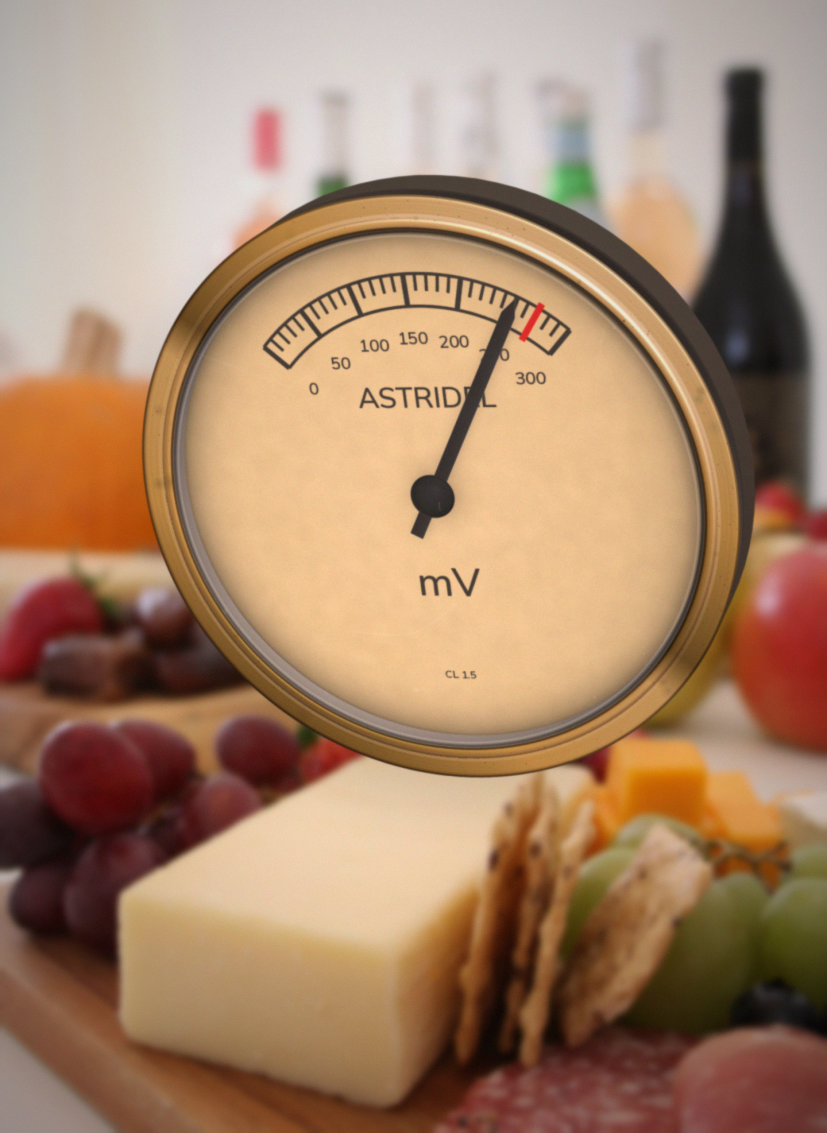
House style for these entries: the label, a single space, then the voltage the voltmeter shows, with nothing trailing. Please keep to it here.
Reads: 250 mV
